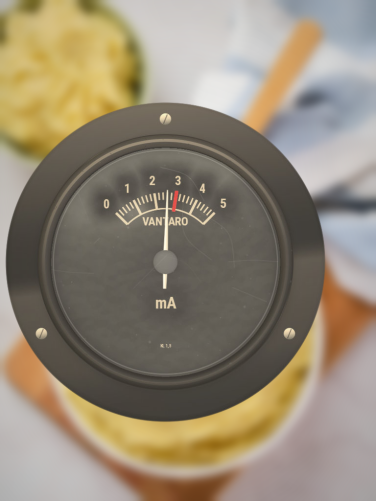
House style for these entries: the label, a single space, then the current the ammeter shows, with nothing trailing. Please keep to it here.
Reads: 2.6 mA
